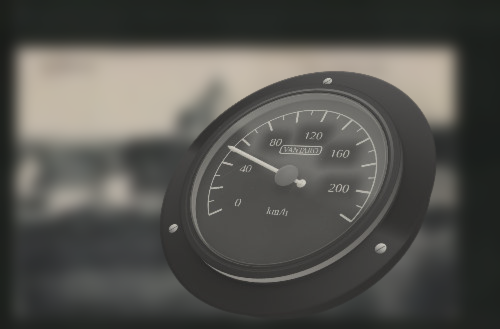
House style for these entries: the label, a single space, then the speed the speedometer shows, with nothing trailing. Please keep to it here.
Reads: 50 km/h
